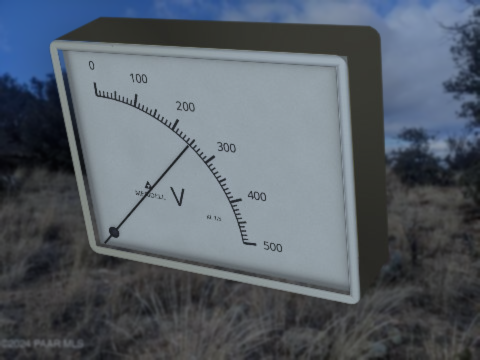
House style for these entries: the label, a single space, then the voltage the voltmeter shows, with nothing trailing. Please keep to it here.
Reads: 250 V
